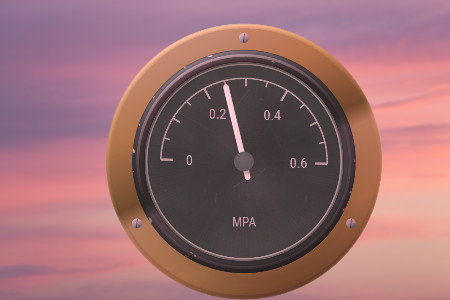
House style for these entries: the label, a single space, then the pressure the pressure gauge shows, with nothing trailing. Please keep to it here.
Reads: 0.25 MPa
